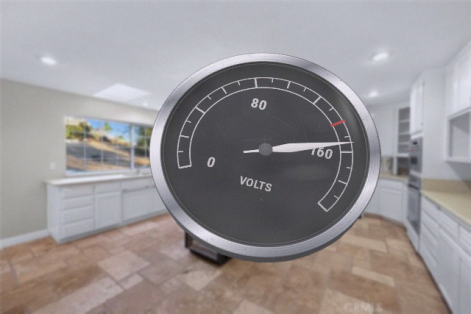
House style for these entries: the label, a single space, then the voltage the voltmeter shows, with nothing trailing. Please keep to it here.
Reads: 155 V
